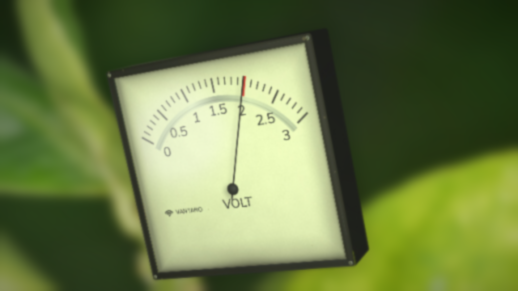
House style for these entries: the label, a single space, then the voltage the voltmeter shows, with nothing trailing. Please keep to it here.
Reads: 2 V
